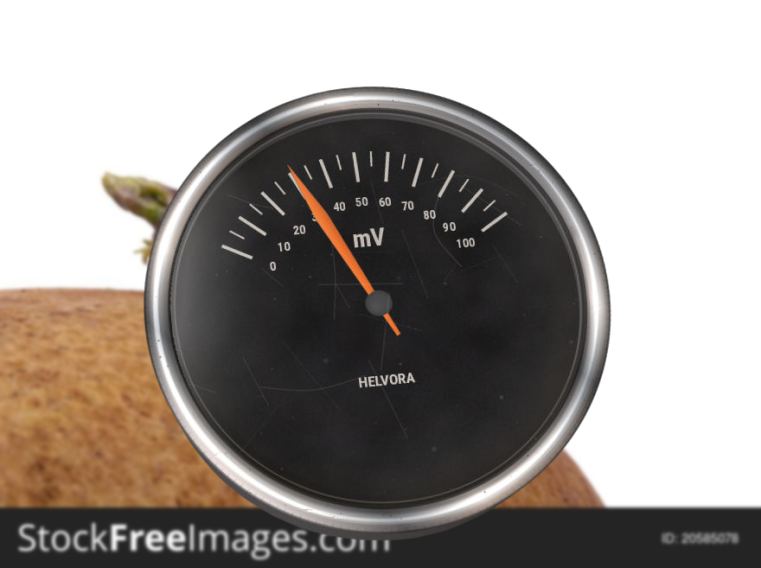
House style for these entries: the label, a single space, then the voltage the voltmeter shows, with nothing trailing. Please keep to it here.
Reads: 30 mV
